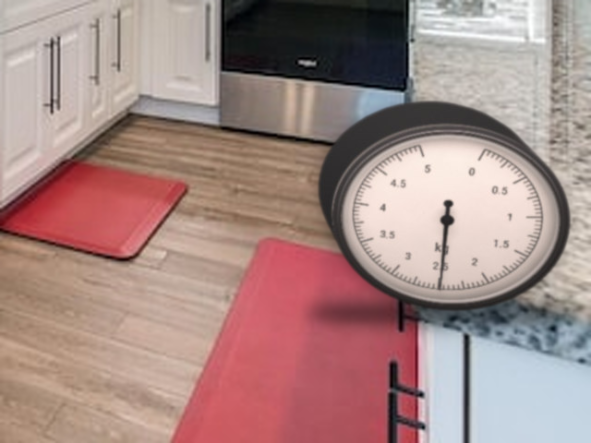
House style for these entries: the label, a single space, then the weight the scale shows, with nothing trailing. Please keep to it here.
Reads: 2.5 kg
